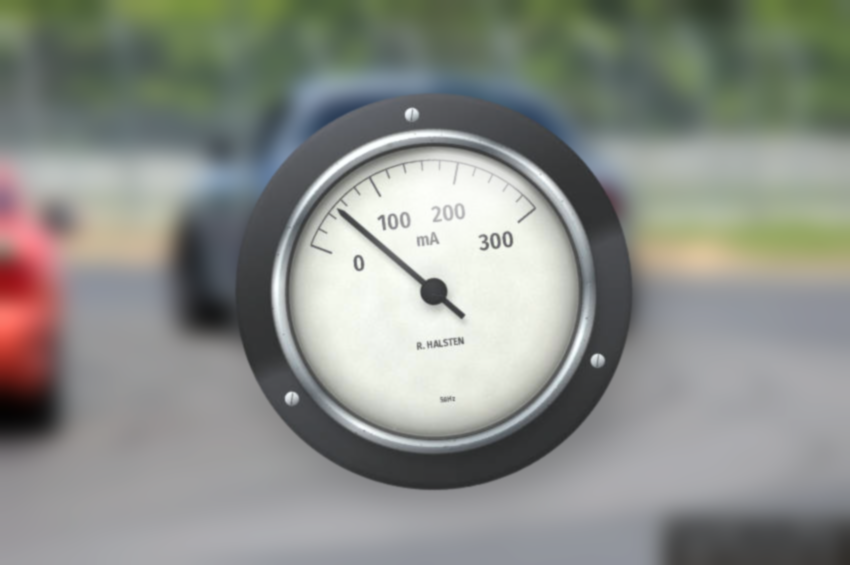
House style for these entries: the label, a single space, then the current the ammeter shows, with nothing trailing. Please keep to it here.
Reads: 50 mA
